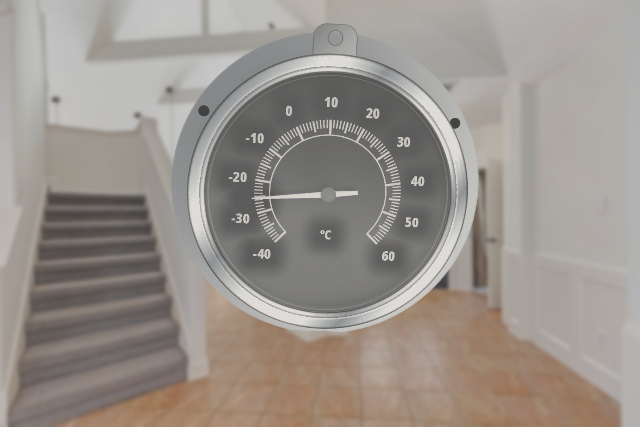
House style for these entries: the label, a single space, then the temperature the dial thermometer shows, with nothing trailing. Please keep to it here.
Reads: -25 °C
